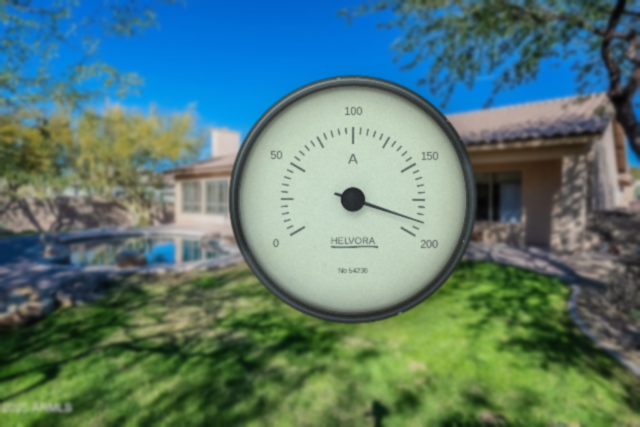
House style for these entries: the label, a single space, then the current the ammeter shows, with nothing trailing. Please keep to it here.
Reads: 190 A
